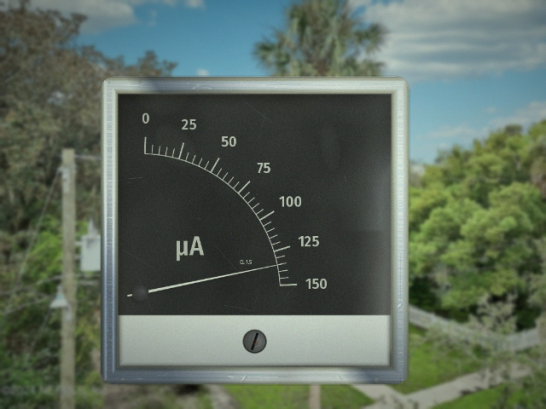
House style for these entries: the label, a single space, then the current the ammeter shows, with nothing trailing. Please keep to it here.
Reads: 135 µA
